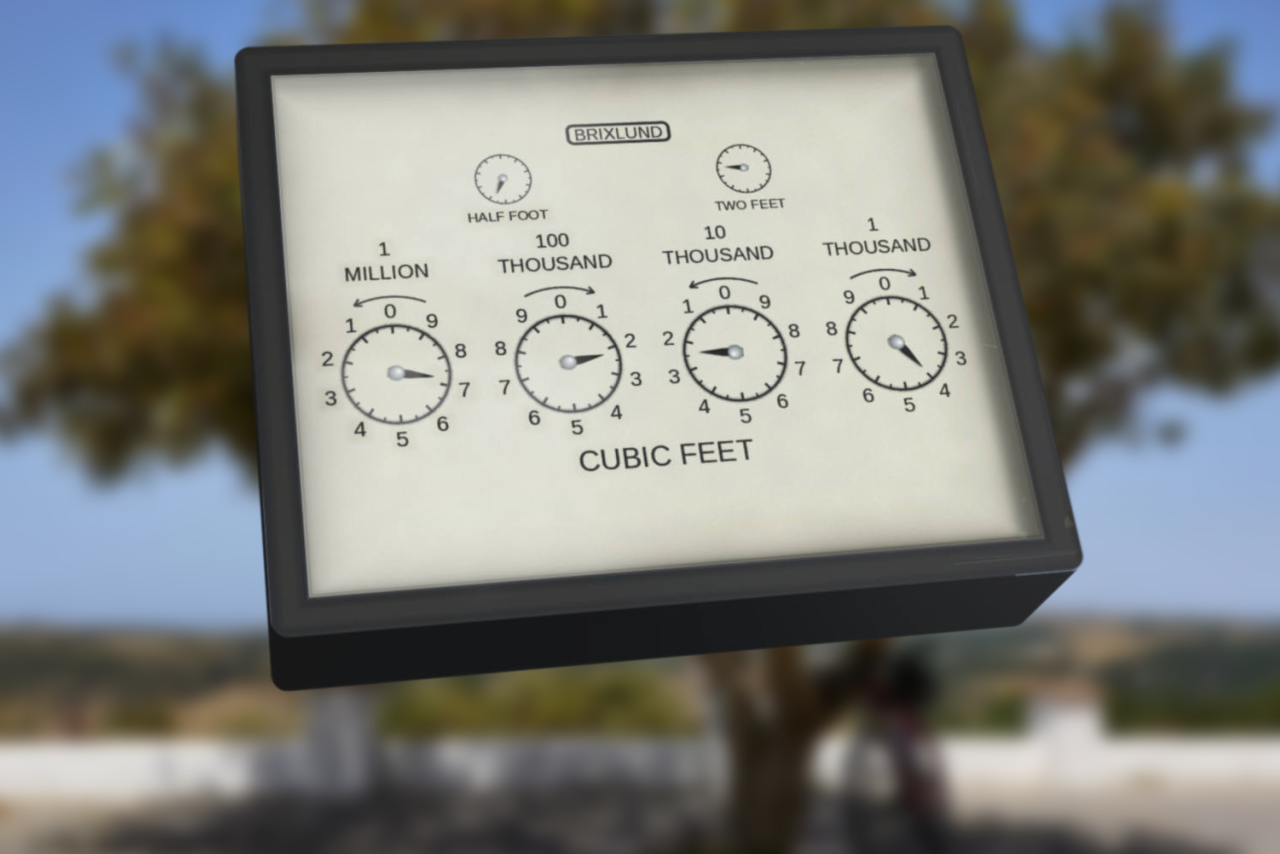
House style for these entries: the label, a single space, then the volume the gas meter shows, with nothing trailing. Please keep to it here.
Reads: 722400 ft³
